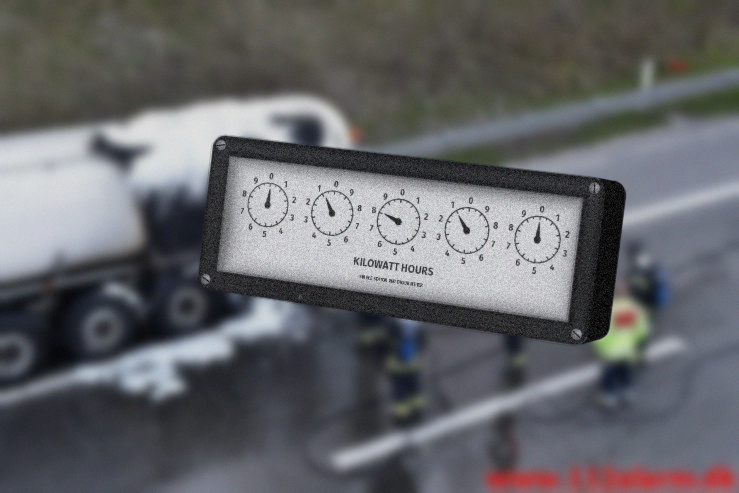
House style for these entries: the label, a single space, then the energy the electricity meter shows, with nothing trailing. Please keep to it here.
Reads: 810 kWh
